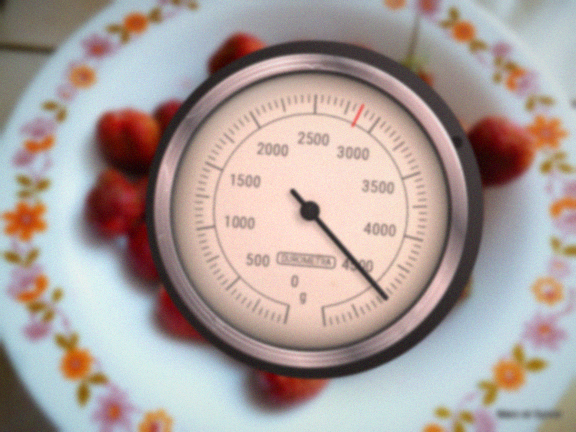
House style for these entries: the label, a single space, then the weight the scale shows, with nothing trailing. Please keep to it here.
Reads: 4500 g
